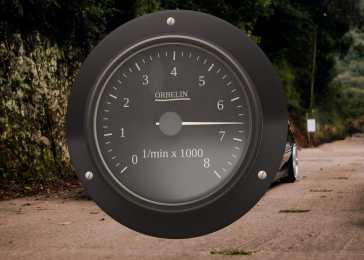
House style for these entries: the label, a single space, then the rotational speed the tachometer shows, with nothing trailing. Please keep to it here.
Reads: 6600 rpm
